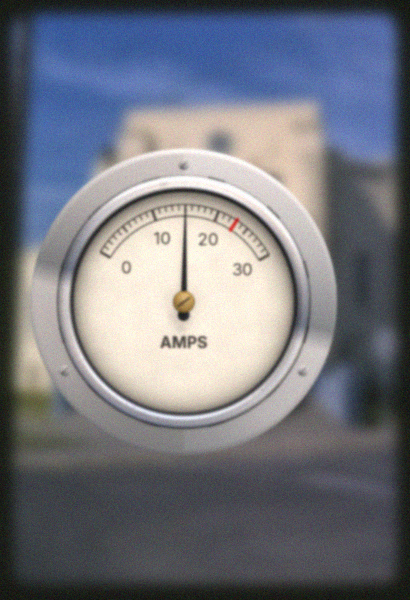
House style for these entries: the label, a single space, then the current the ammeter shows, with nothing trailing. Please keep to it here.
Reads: 15 A
